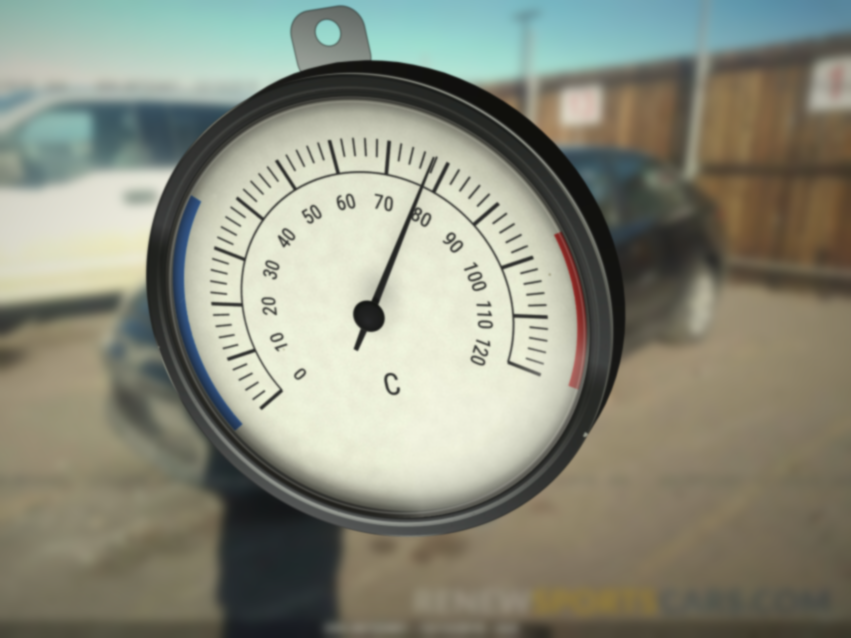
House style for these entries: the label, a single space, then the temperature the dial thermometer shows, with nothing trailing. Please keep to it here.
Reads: 78 °C
